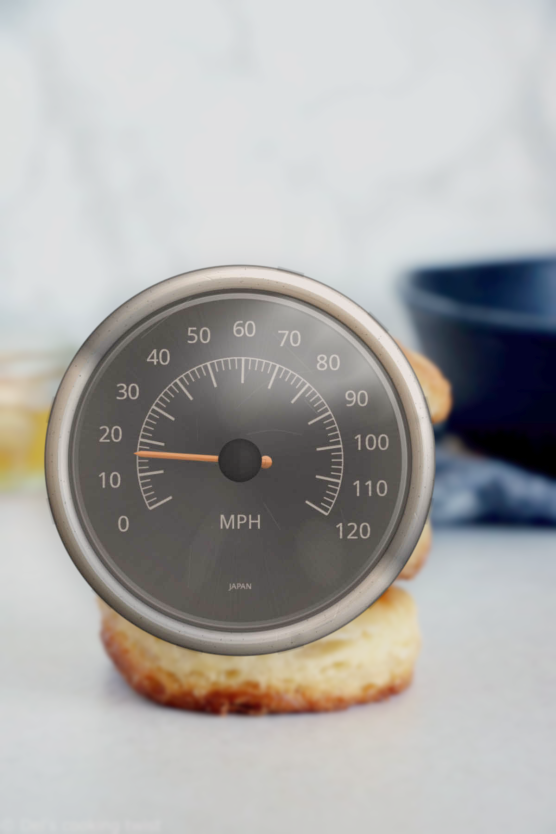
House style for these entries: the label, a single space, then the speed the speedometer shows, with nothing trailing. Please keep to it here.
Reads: 16 mph
